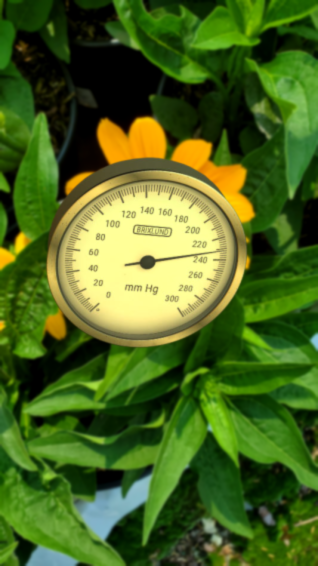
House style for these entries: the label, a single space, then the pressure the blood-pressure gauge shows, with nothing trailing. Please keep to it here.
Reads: 230 mmHg
